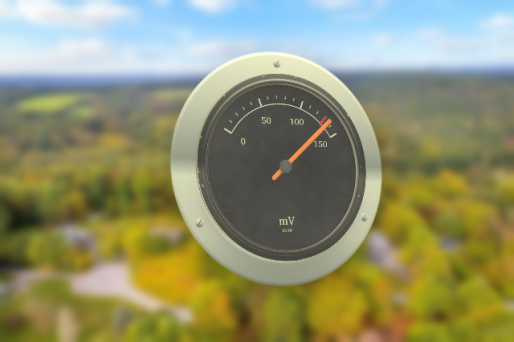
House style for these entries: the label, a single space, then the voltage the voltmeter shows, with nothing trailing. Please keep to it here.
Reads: 135 mV
